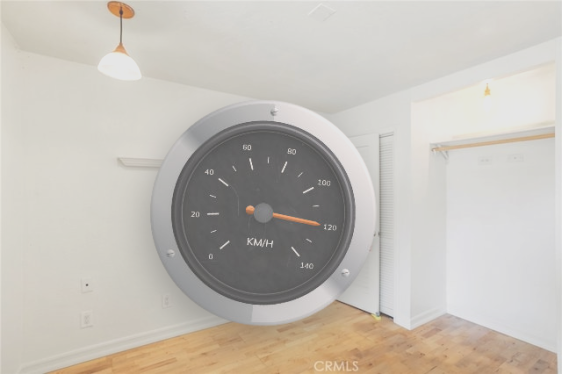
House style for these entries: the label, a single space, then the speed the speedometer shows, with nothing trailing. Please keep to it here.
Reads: 120 km/h
